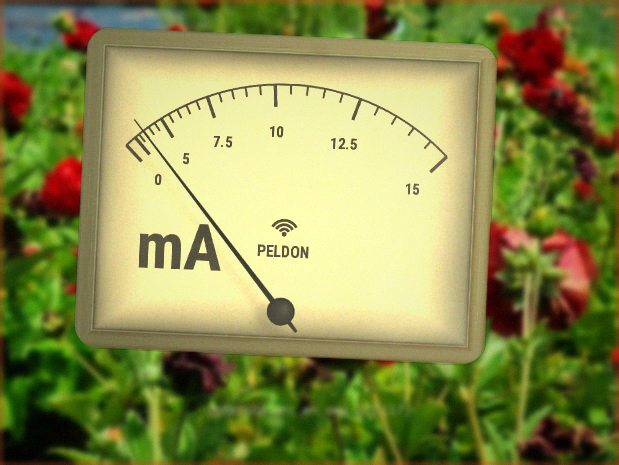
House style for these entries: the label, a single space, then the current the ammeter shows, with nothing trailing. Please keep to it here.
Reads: 3.5 mA
